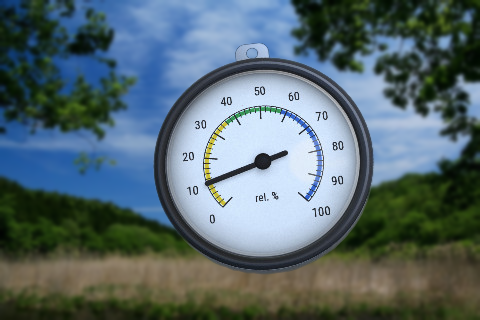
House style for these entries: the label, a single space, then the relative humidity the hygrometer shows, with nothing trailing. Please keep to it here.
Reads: 10 %
